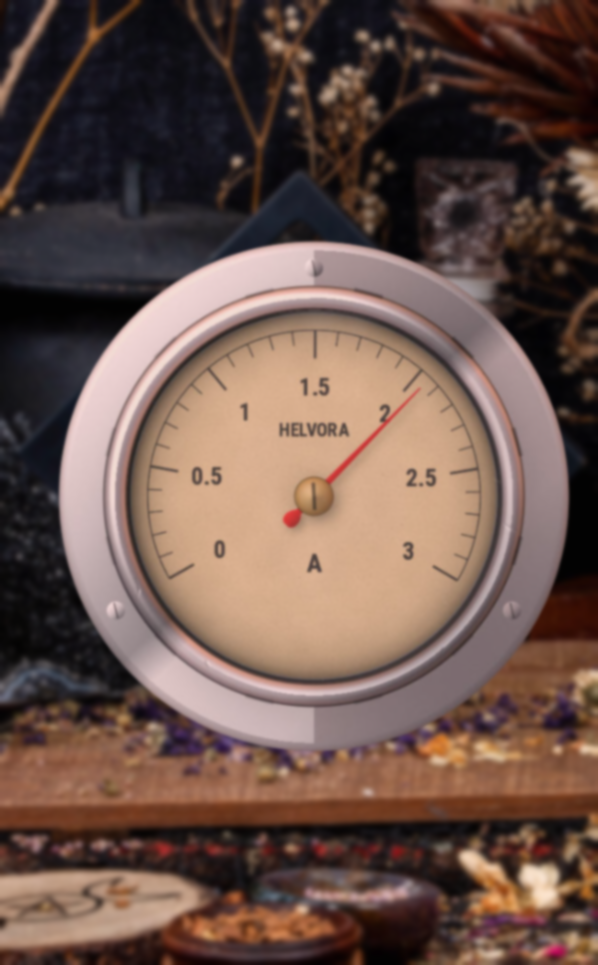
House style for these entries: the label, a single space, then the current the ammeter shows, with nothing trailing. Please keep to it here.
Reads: 2.05 A
